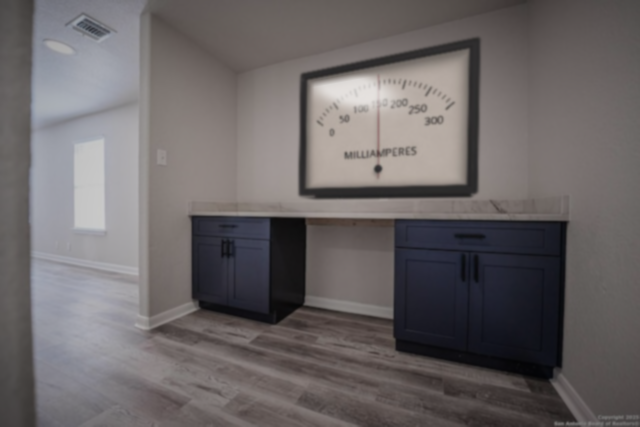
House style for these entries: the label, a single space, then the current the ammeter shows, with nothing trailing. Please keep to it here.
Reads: 150 mA
